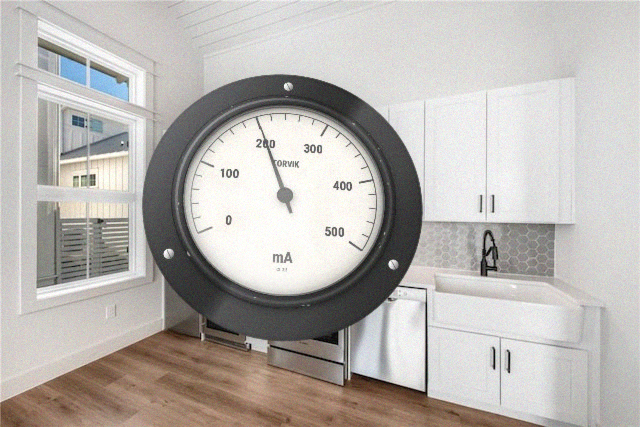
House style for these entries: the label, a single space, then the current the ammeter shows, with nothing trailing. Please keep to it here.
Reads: 200 mA
